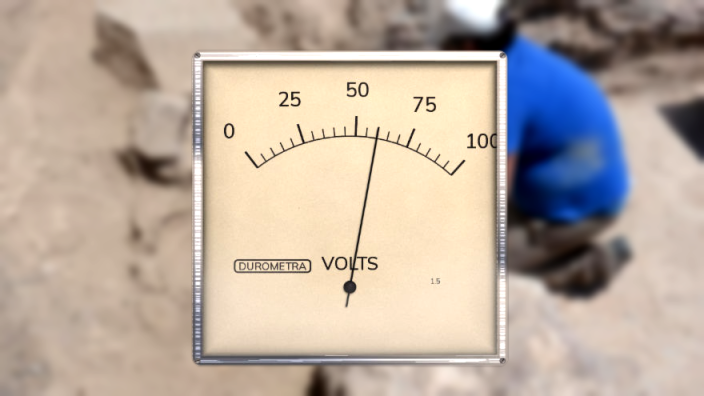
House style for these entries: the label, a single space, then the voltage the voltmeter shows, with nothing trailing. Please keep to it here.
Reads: 60 V
